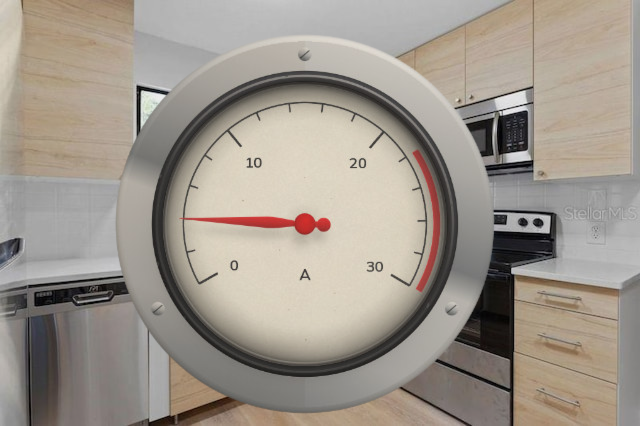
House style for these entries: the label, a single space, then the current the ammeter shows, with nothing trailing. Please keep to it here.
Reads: 4 A
